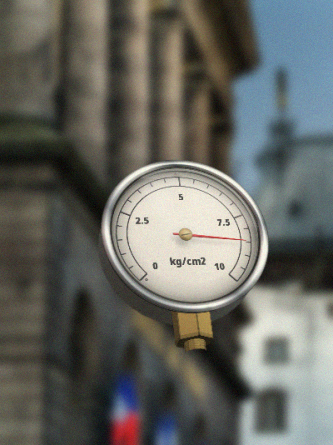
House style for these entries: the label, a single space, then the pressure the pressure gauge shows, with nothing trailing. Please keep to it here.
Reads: 8.5 kg/cm²
